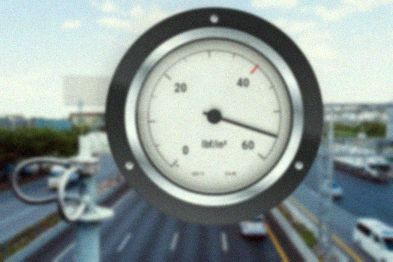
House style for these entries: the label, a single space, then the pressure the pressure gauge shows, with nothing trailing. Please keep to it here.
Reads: 55 psi
